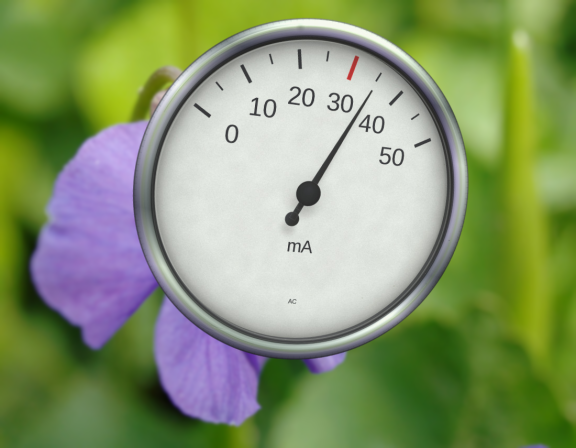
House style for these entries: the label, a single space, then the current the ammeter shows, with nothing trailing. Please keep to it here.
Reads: 35 mA
